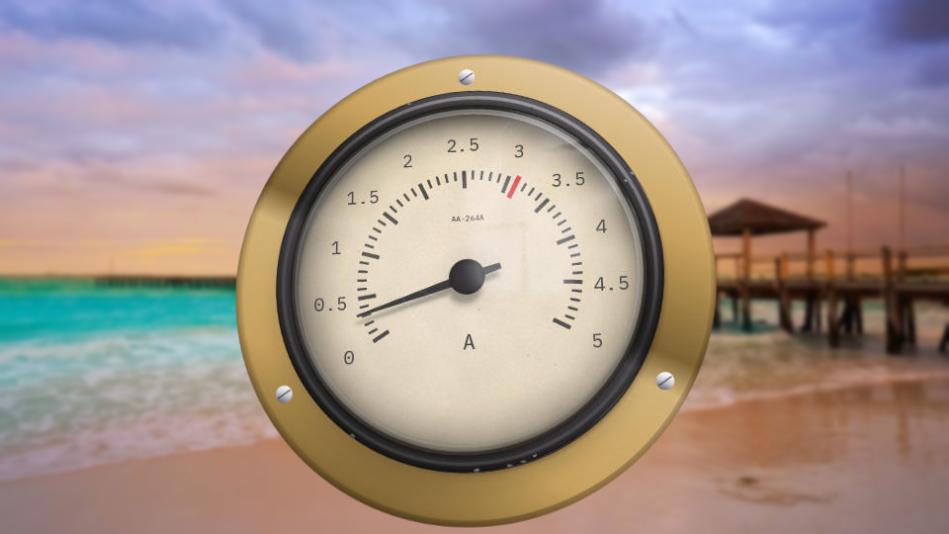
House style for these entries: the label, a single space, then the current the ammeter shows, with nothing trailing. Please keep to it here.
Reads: 0.3 A
